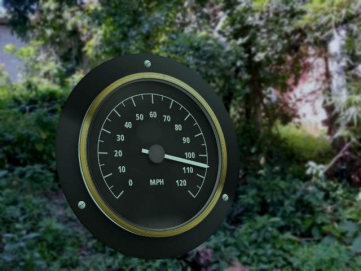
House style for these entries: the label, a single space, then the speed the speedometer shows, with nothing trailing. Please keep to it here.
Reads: 105 mph
